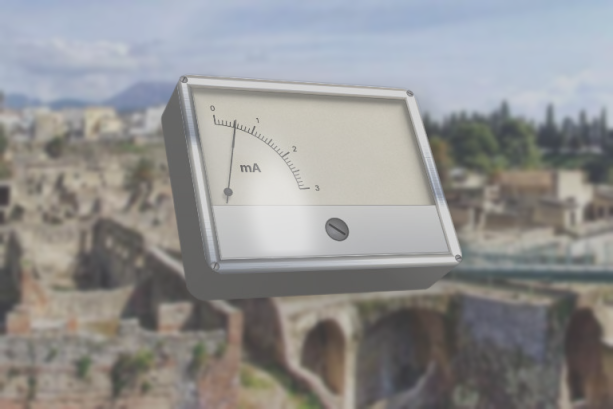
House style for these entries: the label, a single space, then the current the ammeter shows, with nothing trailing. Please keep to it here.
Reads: 0.5 mA
